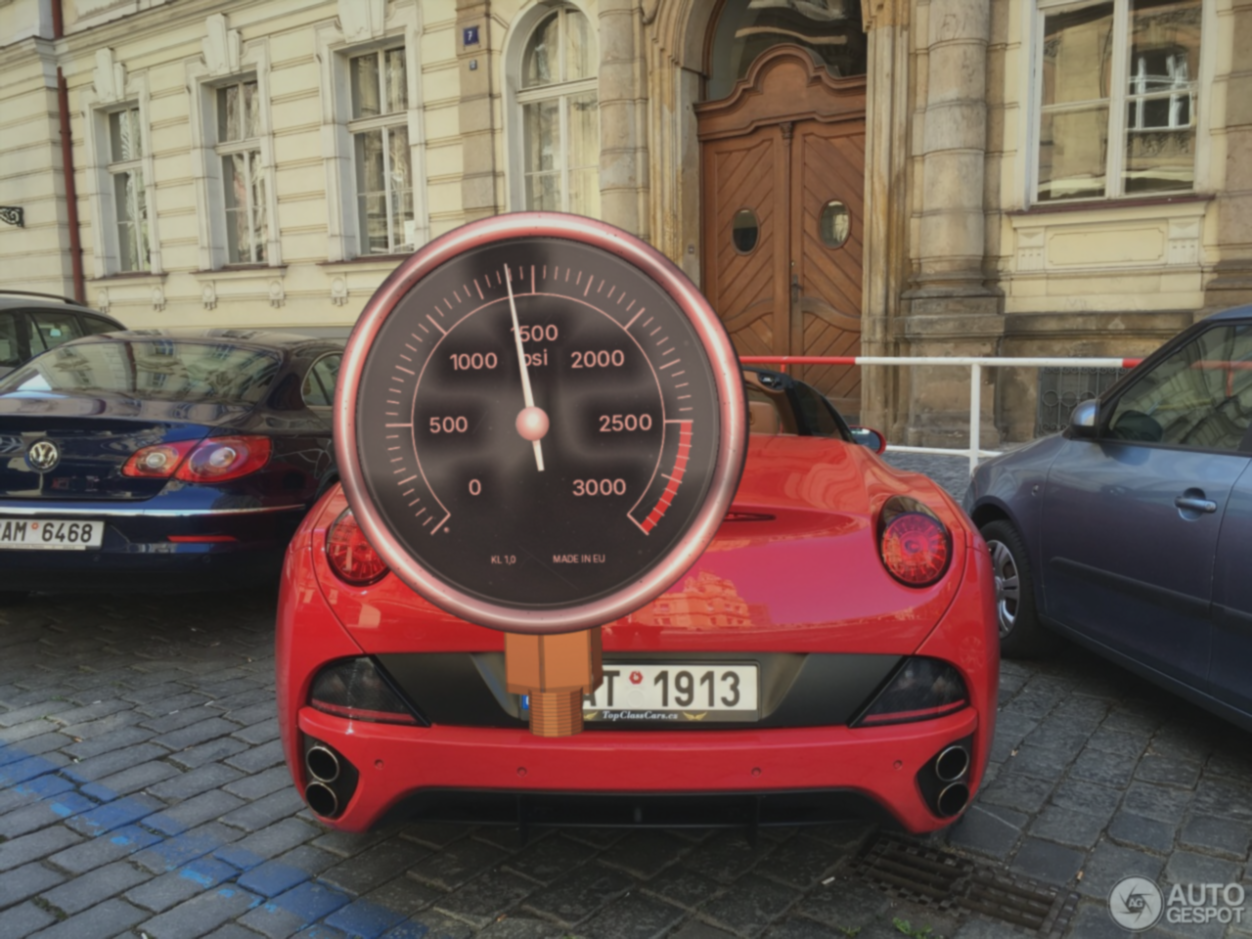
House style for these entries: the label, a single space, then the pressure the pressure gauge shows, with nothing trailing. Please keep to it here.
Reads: 1400 psi
